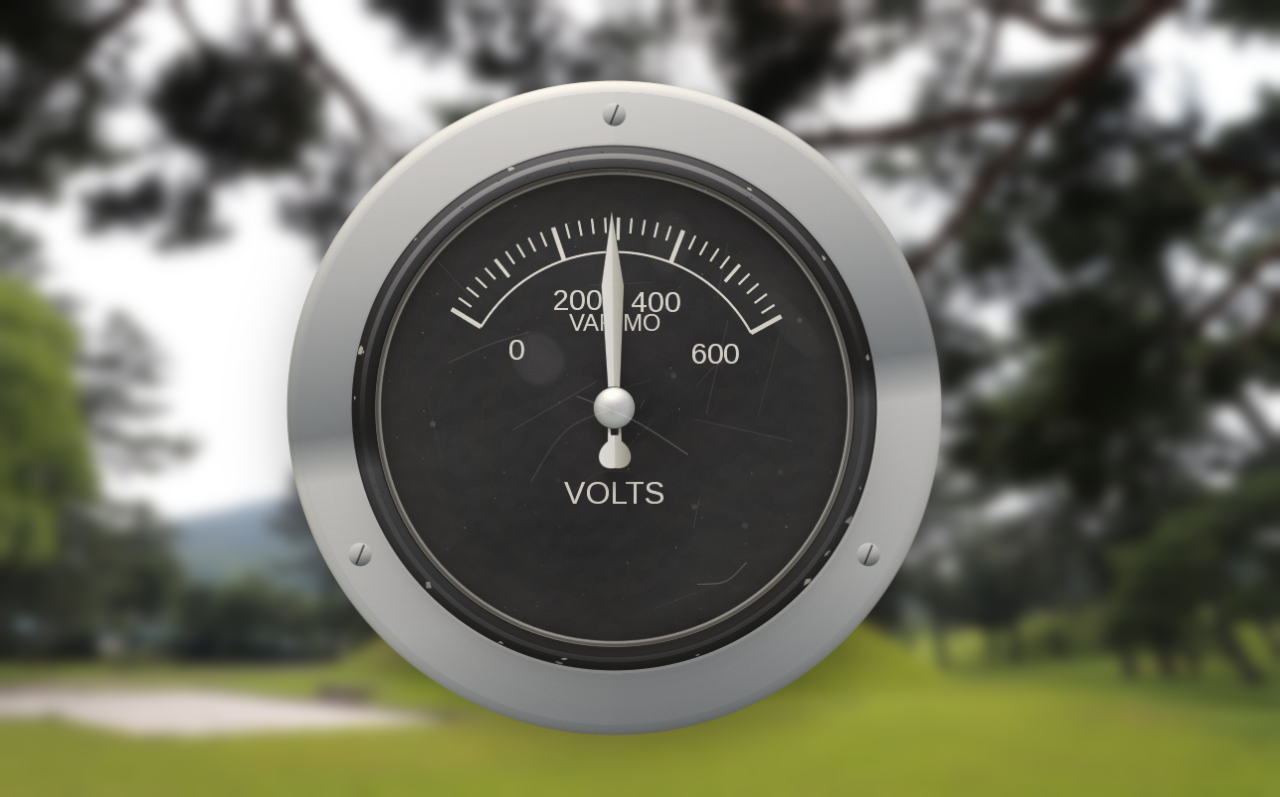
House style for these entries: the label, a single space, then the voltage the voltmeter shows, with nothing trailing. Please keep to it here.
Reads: 290 V
